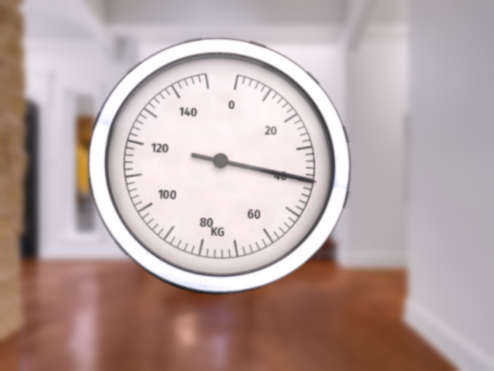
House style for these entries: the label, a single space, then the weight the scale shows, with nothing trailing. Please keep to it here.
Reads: 40 kg
